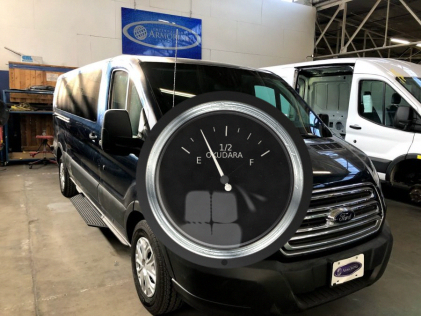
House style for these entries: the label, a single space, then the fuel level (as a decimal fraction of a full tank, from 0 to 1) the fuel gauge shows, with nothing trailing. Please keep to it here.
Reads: 0.25
